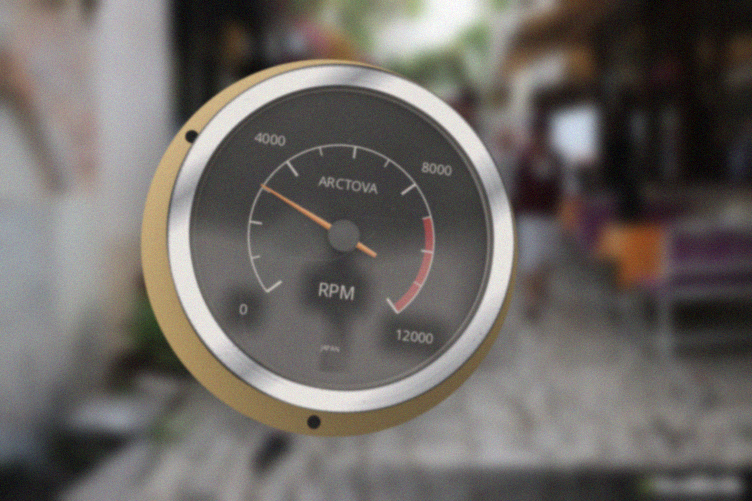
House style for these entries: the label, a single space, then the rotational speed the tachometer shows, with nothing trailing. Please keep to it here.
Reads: 3000 rpm
